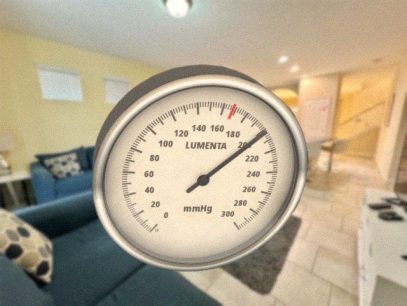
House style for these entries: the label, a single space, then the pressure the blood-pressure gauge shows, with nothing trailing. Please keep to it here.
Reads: 200 mmHg
